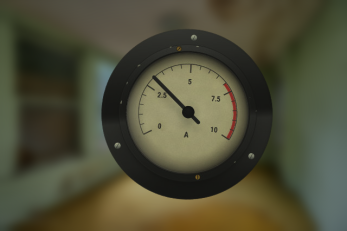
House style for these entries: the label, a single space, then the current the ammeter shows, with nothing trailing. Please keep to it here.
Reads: 3 A
